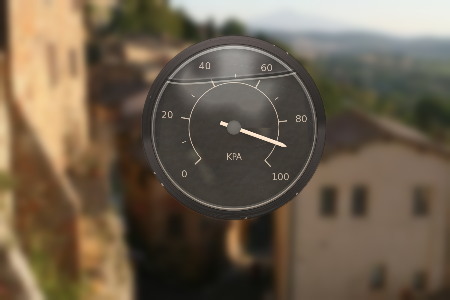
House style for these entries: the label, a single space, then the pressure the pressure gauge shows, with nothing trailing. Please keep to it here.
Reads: 90 kPa
